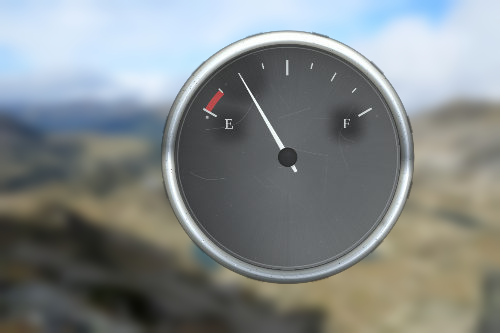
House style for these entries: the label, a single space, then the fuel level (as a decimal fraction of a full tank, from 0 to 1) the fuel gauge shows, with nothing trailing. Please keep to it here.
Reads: 0.25
